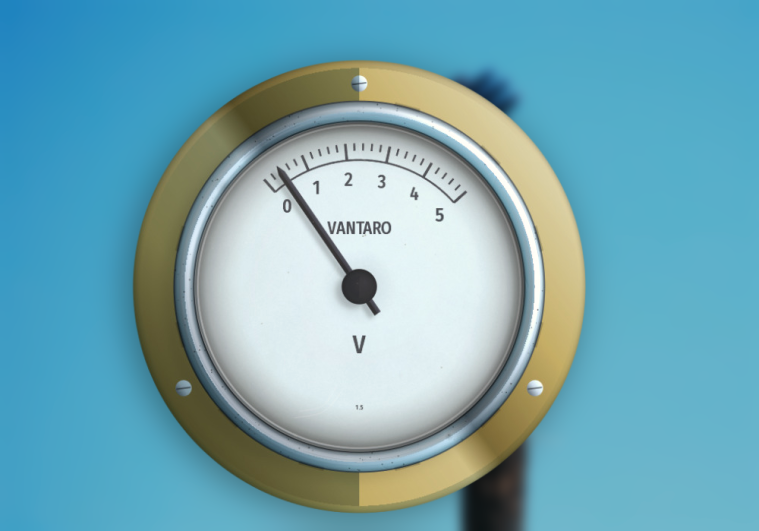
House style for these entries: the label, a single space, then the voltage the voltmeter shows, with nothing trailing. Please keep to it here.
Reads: 0.4 V
